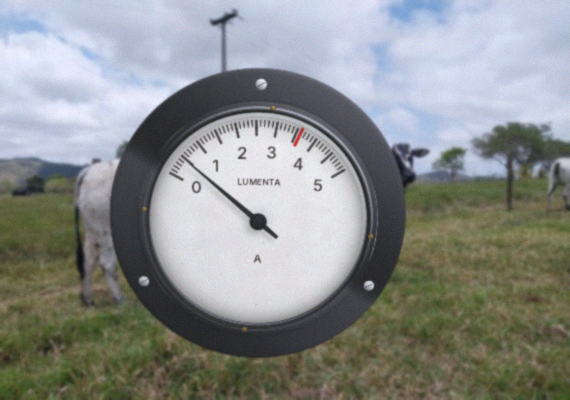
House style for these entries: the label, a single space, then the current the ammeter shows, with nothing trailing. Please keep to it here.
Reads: 0.5 A
